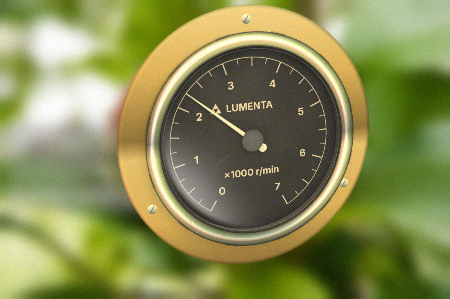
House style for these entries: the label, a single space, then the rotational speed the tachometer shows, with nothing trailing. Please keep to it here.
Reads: 2250 rpm
